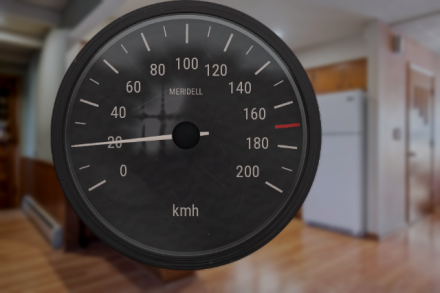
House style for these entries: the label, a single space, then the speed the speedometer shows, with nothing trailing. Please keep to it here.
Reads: 20 km/h
